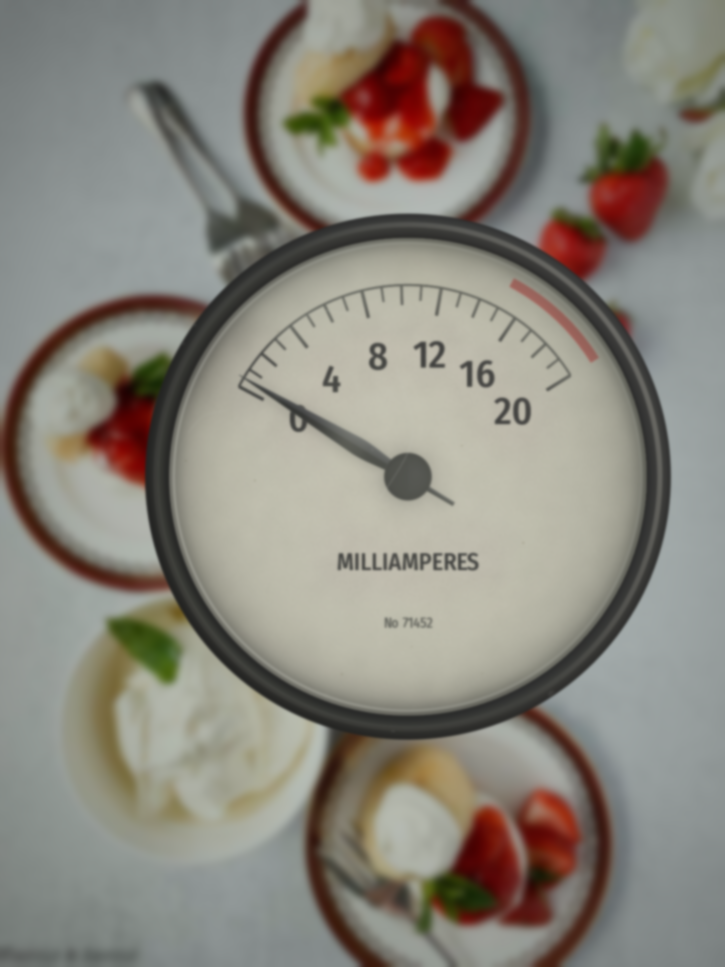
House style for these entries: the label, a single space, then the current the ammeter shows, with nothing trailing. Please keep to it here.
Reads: 0.5 mA
